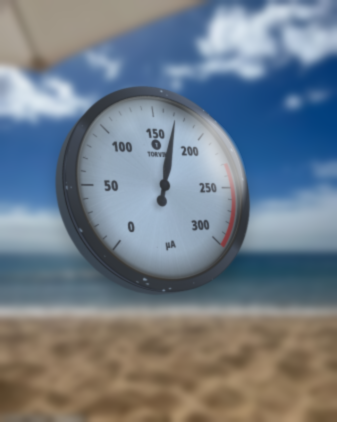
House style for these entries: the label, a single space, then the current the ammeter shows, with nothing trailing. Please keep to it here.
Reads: 170 µA
